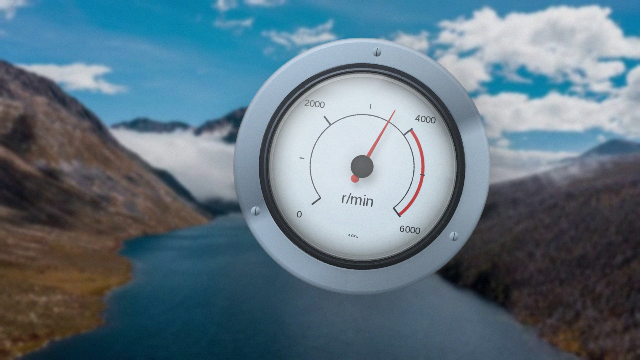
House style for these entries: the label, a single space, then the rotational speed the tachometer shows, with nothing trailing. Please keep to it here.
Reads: 3500 rpm
